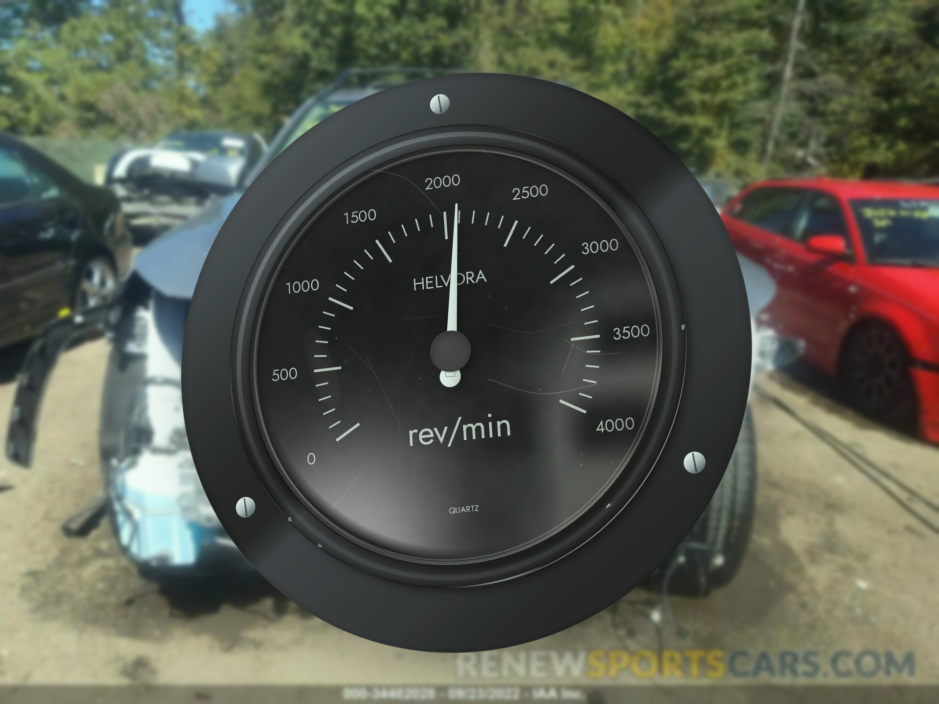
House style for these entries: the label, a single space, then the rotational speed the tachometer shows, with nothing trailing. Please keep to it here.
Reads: 2100 rpm
